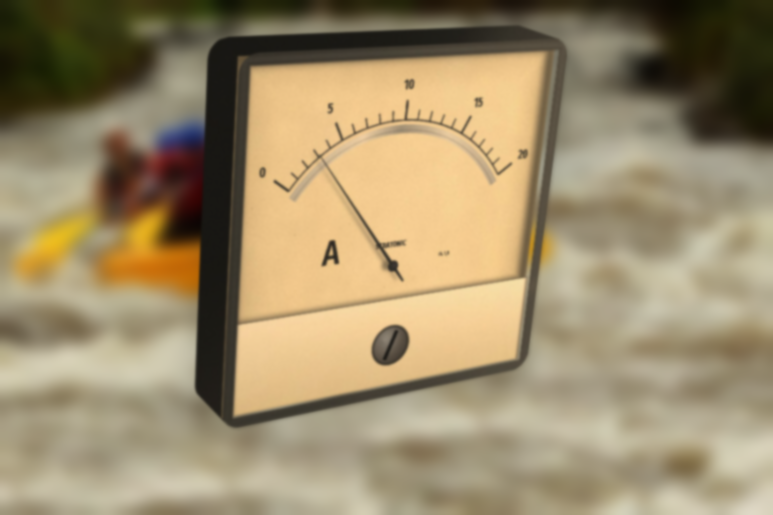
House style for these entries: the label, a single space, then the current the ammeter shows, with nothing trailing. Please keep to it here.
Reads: 3 A
